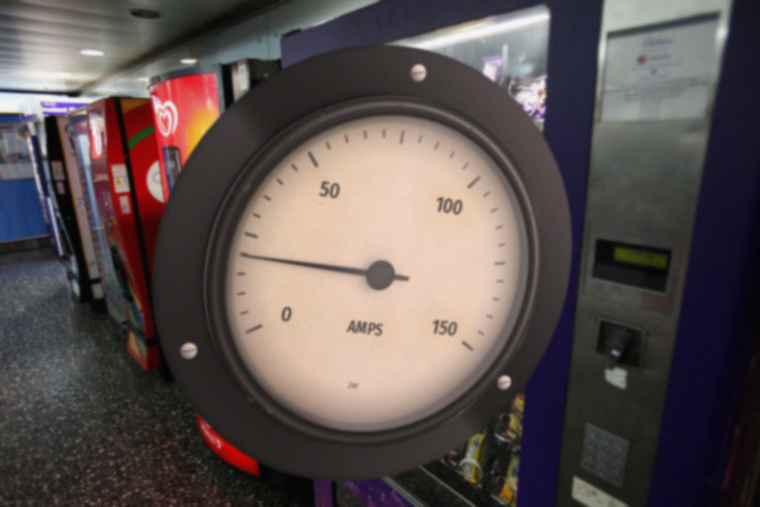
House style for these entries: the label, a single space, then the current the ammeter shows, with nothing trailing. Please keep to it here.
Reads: 20 A
